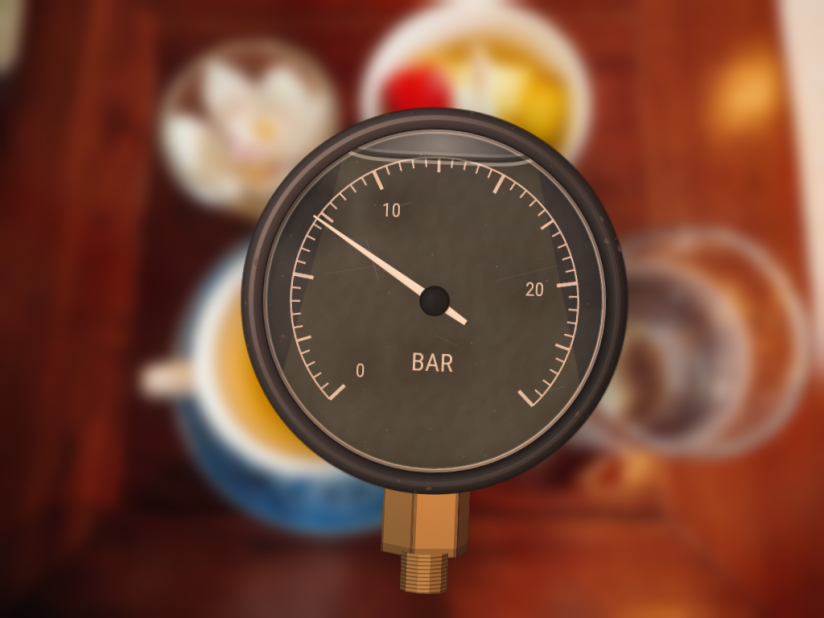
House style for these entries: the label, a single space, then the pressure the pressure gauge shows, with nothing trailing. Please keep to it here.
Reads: 7.25 bar
